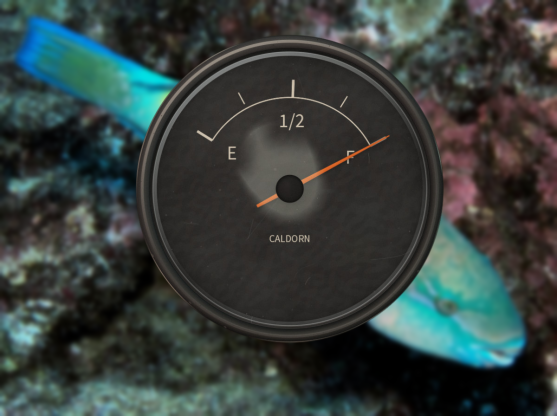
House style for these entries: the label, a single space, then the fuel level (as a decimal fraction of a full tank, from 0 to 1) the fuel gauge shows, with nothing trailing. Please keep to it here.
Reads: 1
